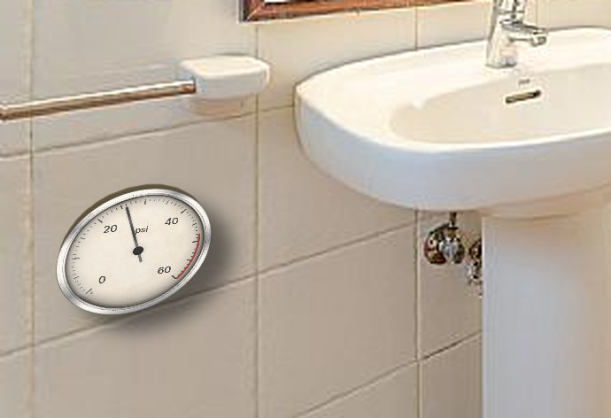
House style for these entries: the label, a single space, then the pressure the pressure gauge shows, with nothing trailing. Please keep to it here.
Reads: 26 psi
